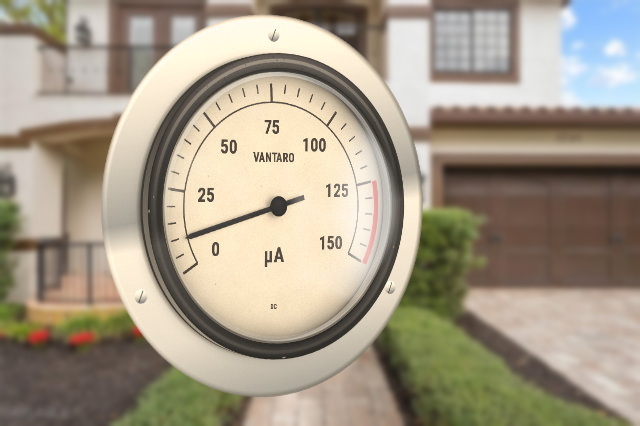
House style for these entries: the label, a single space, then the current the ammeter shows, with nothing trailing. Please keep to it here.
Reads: 10 µA
